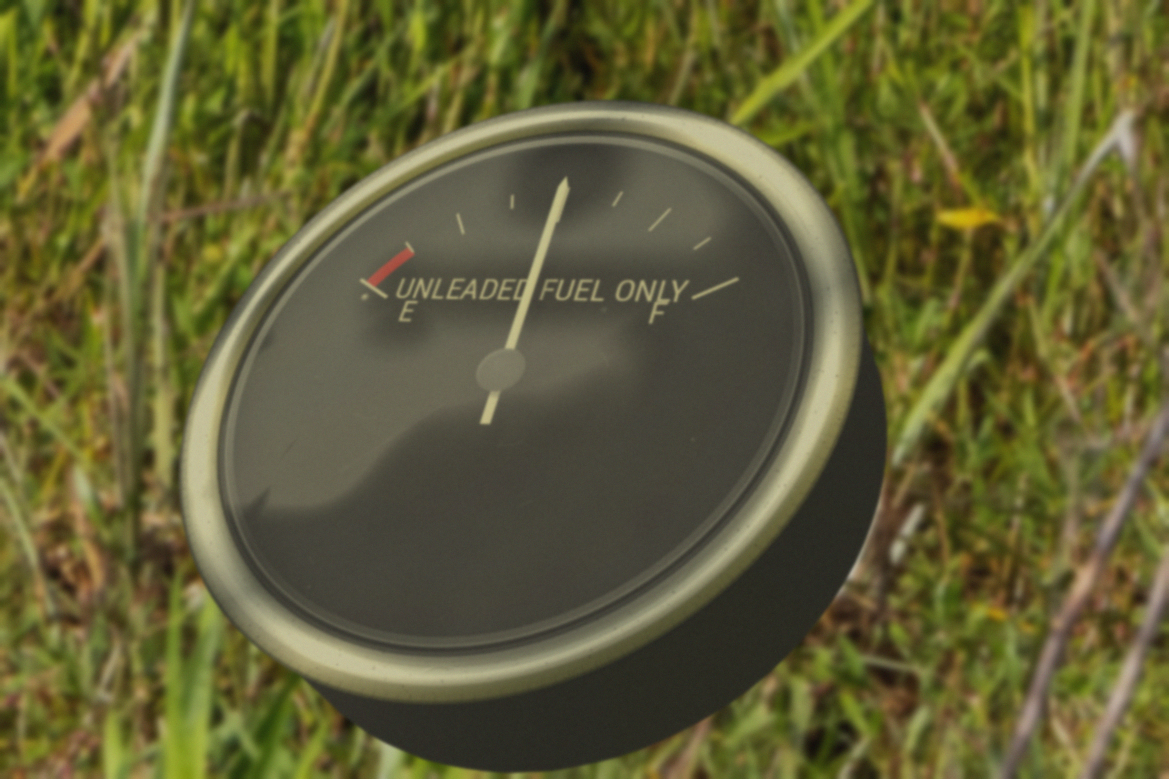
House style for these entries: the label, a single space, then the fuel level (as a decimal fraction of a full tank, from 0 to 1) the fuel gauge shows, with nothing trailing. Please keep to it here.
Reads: 0.5
